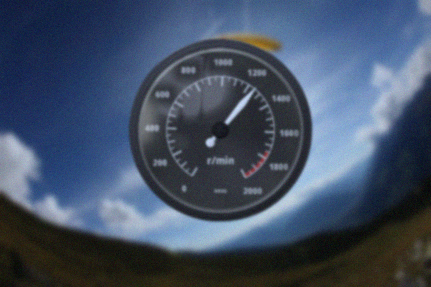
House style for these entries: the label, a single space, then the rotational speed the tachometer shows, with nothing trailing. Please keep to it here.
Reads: 1250 rpm
